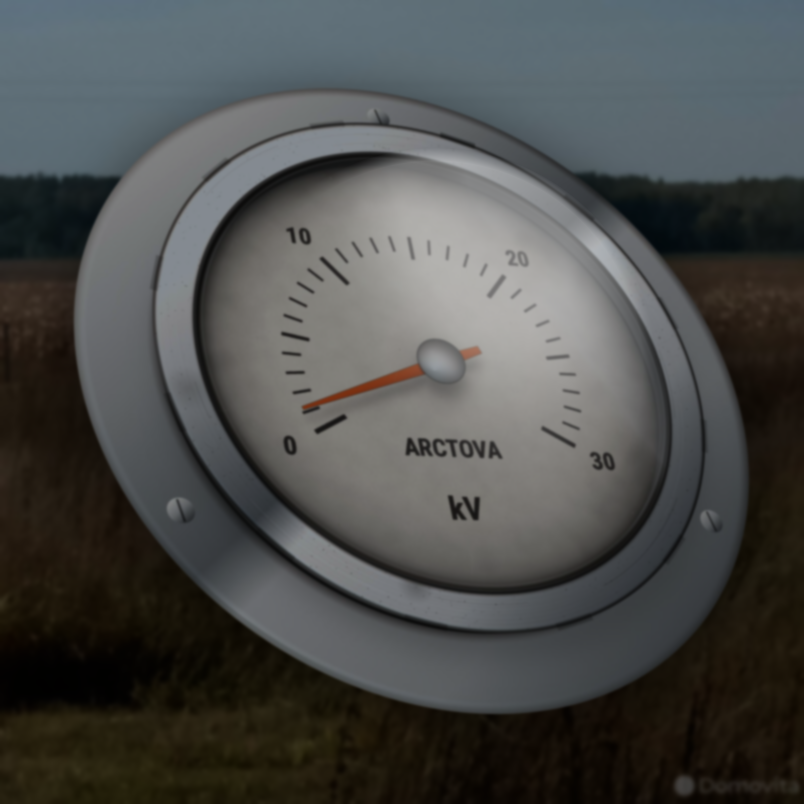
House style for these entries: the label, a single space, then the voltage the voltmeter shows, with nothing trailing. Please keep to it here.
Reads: 1 kV
